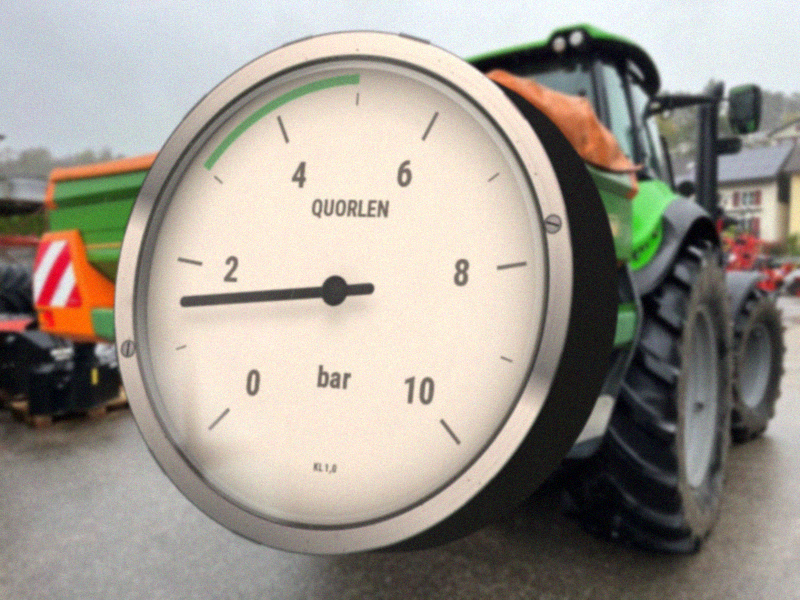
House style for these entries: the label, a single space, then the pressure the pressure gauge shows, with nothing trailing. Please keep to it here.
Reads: 1.5 bar
